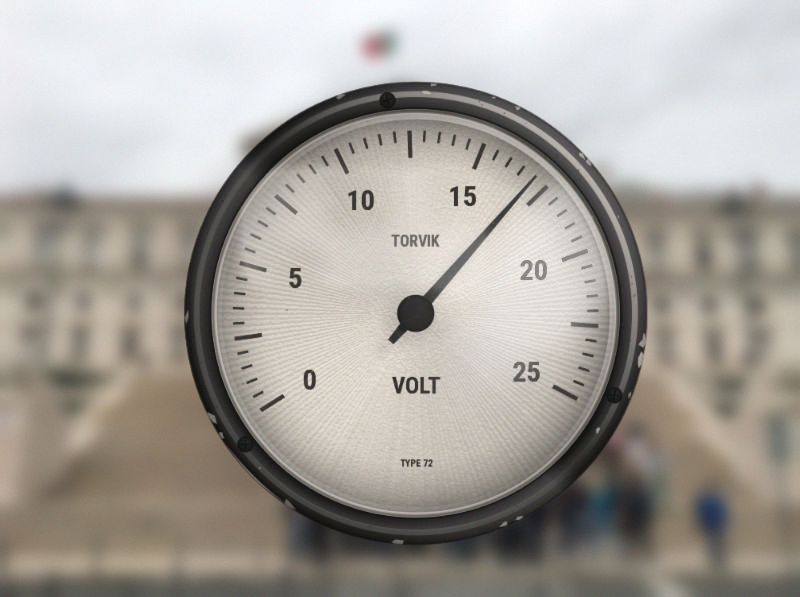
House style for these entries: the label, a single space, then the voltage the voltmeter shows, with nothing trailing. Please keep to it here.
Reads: 17 V
